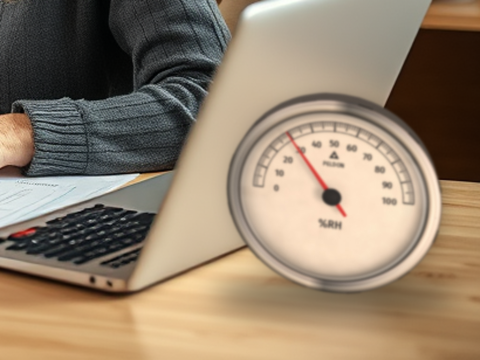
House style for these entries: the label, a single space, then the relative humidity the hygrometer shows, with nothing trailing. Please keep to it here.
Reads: 30 %
